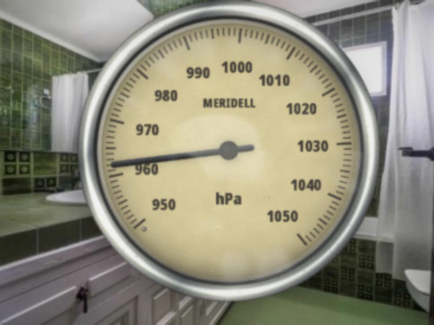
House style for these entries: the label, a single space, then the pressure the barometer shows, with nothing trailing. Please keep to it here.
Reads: 962 hPa
